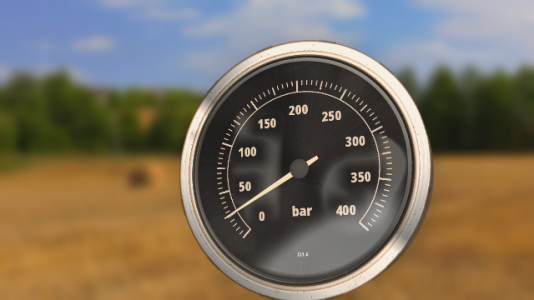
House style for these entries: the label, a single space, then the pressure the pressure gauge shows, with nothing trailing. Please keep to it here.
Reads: 25 bar
